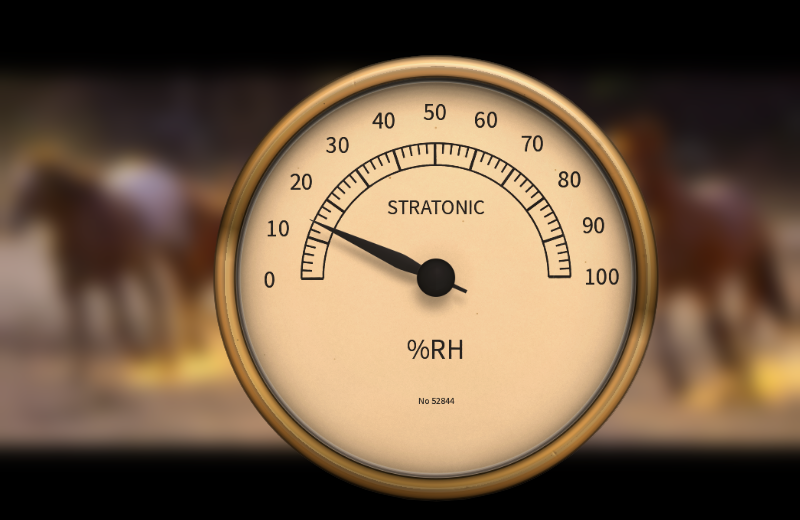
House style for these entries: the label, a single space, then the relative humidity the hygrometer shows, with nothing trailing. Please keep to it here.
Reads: 14 %
